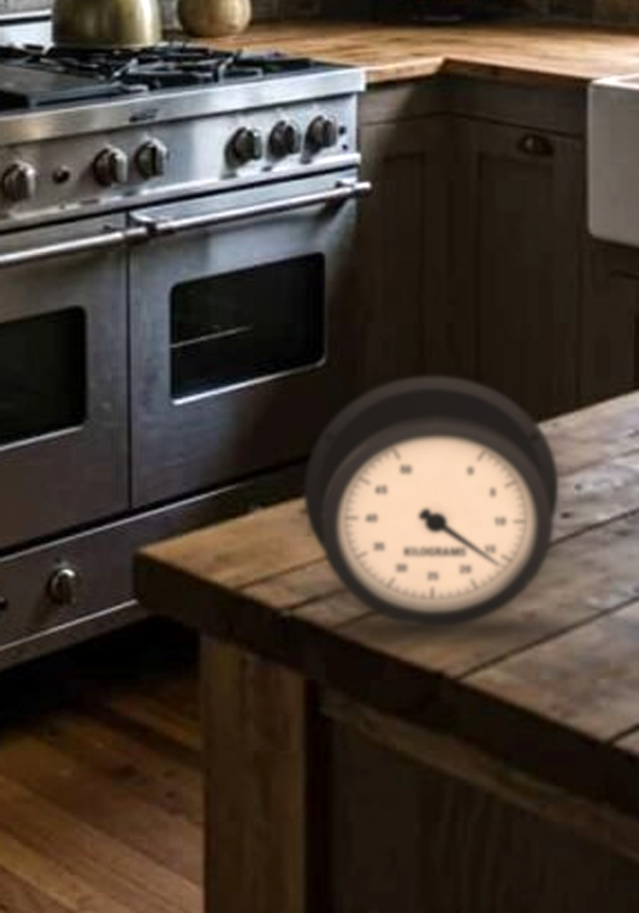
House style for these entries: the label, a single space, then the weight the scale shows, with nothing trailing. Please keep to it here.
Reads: 16 kg
